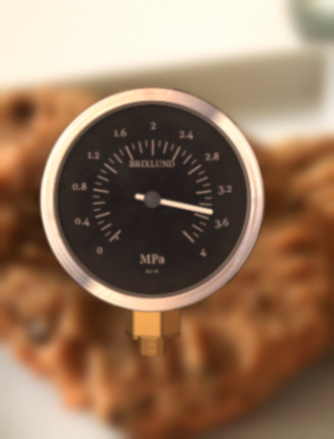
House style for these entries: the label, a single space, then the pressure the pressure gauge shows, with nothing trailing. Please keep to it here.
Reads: 3.5 MPa
